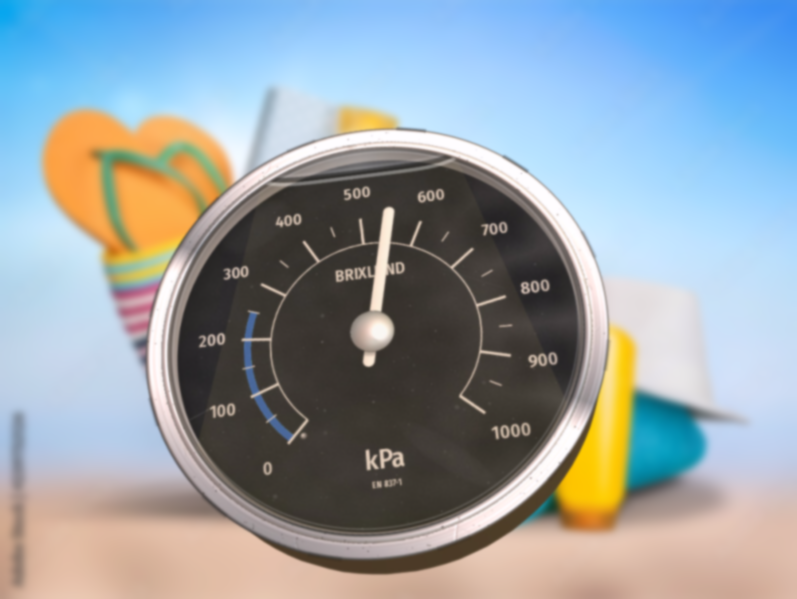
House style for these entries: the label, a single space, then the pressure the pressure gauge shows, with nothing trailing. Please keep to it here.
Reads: 550 kPa
